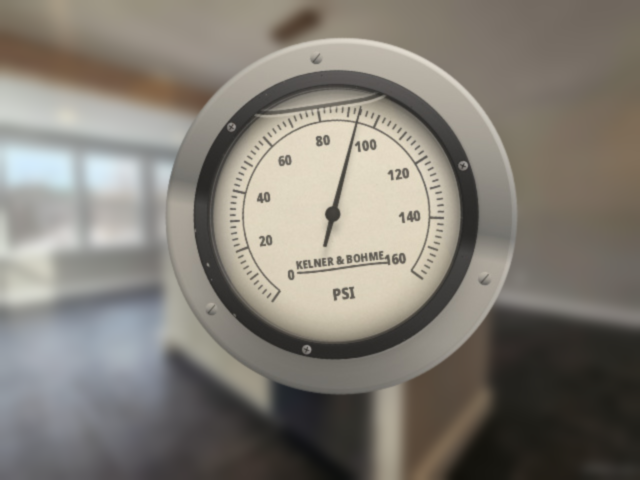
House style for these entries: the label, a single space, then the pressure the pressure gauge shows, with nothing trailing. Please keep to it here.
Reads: 94 psi
